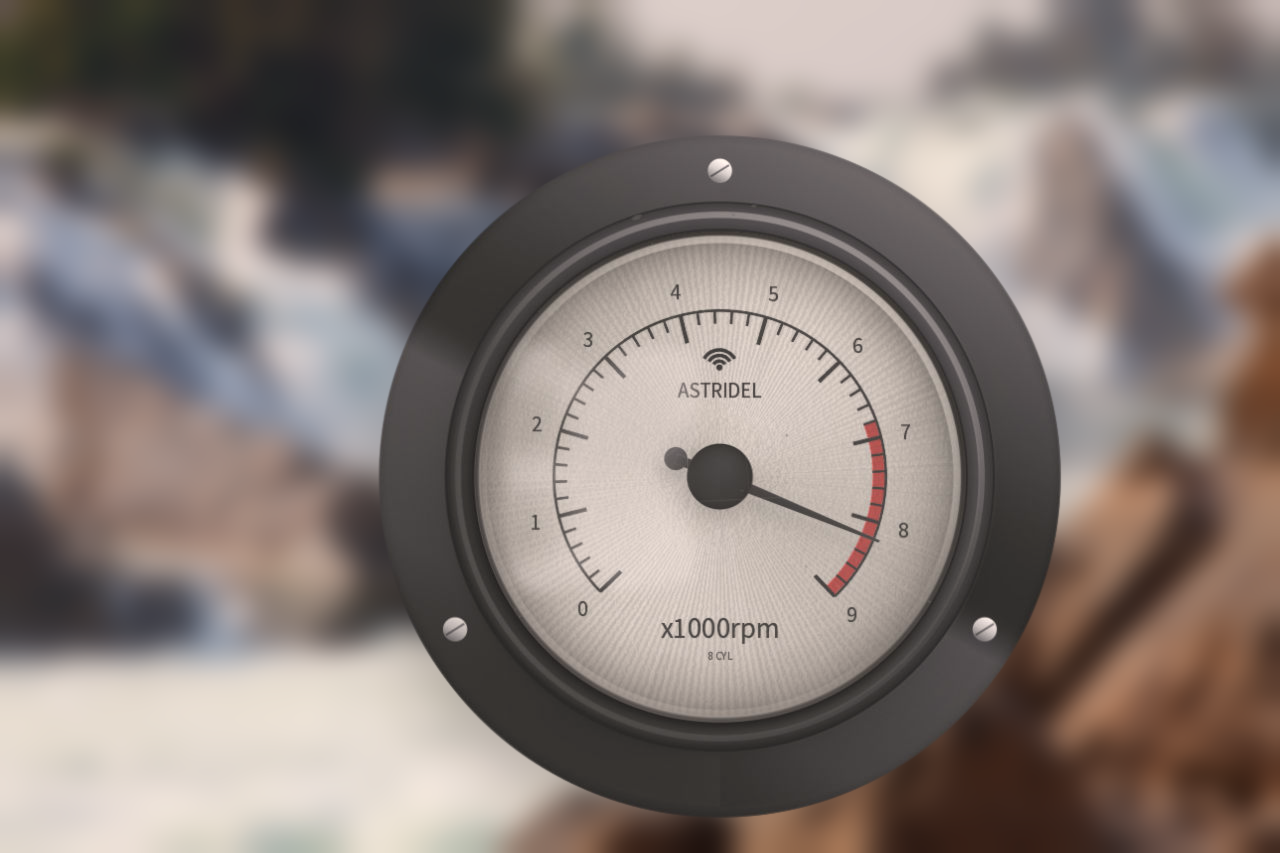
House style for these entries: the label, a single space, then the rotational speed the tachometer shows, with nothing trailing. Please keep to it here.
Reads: 8200 rpm
